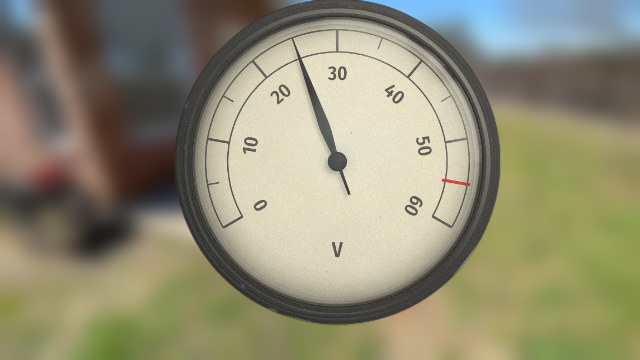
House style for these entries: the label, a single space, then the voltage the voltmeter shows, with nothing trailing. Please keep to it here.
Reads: 25 V
